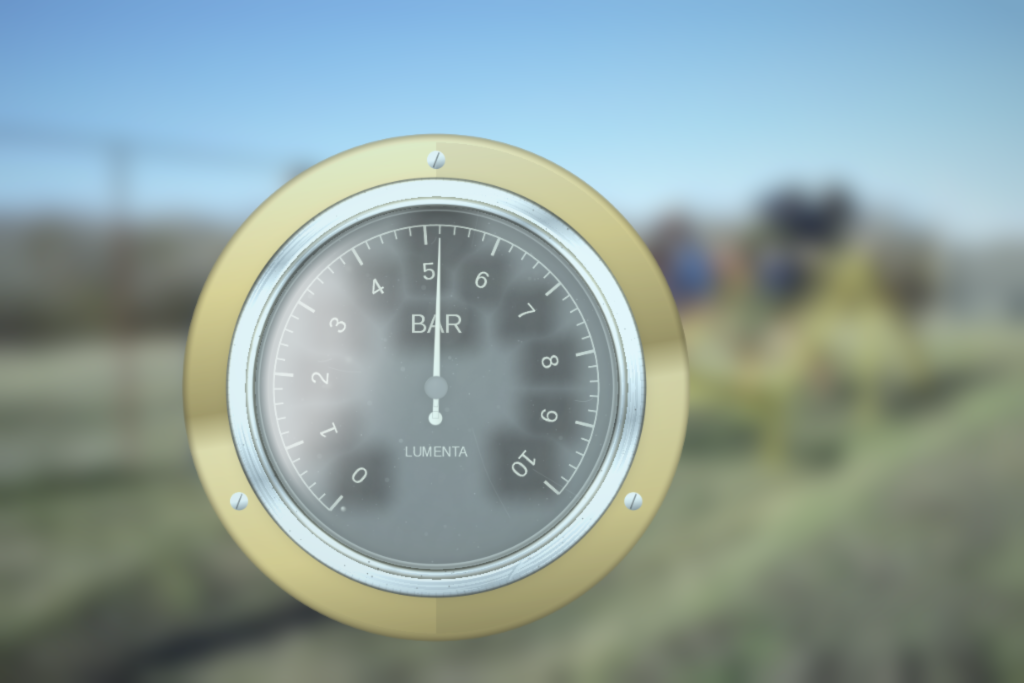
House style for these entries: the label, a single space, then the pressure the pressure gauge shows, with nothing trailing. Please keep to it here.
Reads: 5.2 bar
